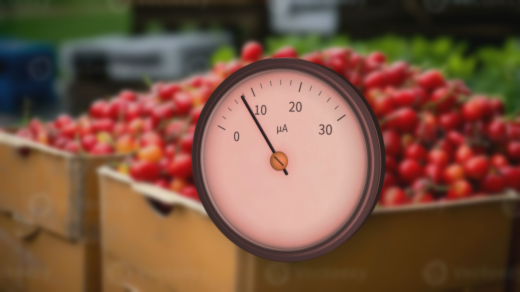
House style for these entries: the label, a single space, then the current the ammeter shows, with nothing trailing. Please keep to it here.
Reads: 8 µA
